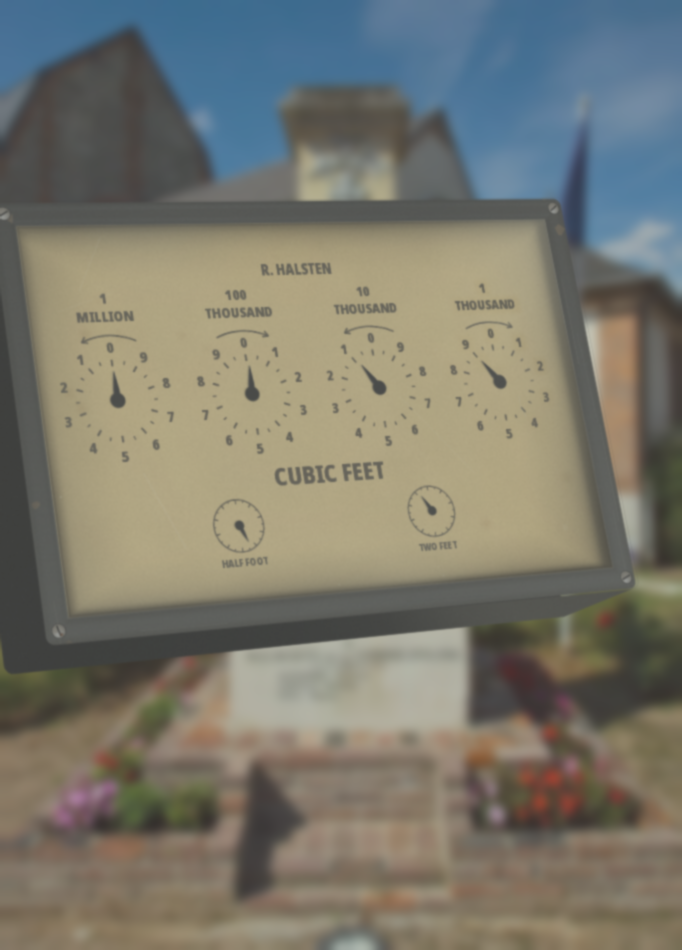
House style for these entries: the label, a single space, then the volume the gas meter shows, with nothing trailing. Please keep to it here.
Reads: 900 ft³
